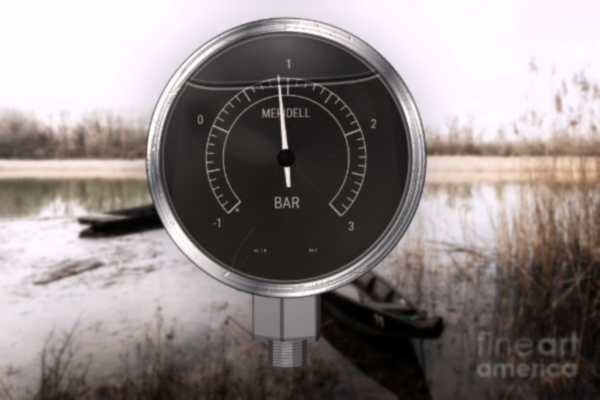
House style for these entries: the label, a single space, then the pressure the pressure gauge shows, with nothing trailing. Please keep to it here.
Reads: 0.9 bar
